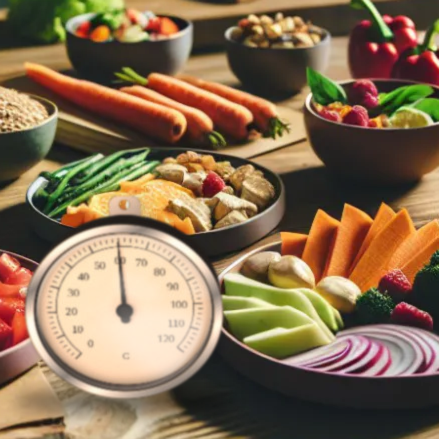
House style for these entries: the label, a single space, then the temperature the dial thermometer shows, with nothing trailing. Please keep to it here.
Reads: 60 °C
